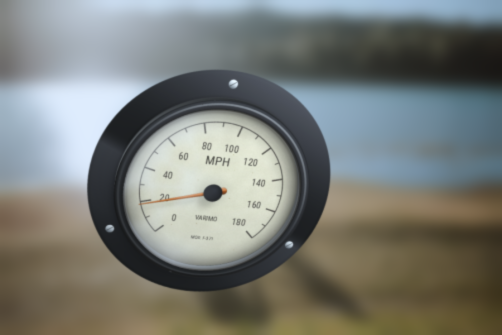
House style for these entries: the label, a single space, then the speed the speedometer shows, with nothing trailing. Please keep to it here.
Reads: 20 mph
